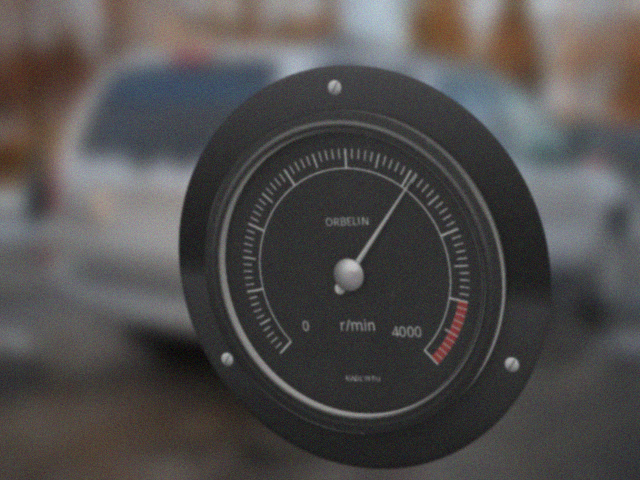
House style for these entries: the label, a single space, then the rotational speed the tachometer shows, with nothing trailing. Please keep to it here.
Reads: 2550 rpm
